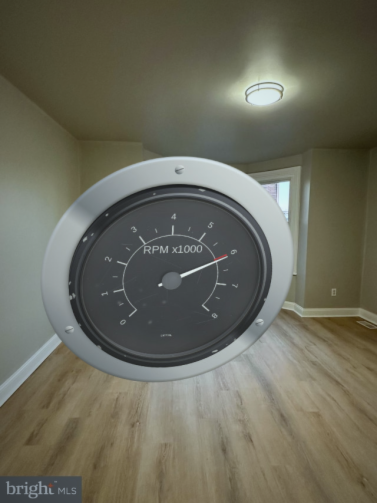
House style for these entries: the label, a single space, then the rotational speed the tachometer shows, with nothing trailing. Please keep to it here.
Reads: 6000 rpm
